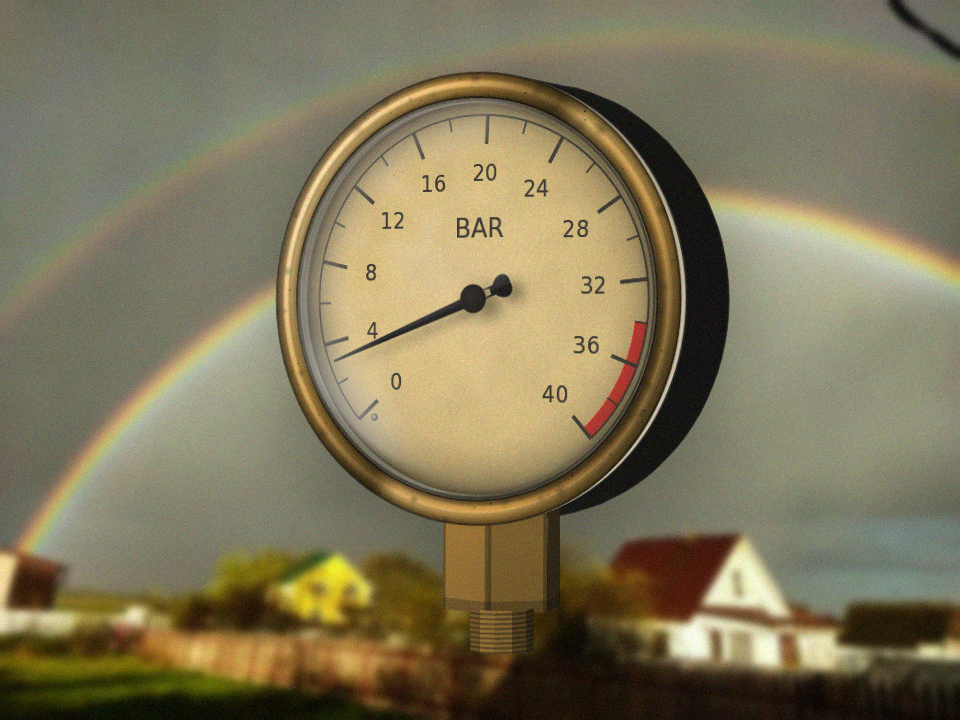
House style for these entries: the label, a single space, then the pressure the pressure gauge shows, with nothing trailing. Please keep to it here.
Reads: 3 bar
